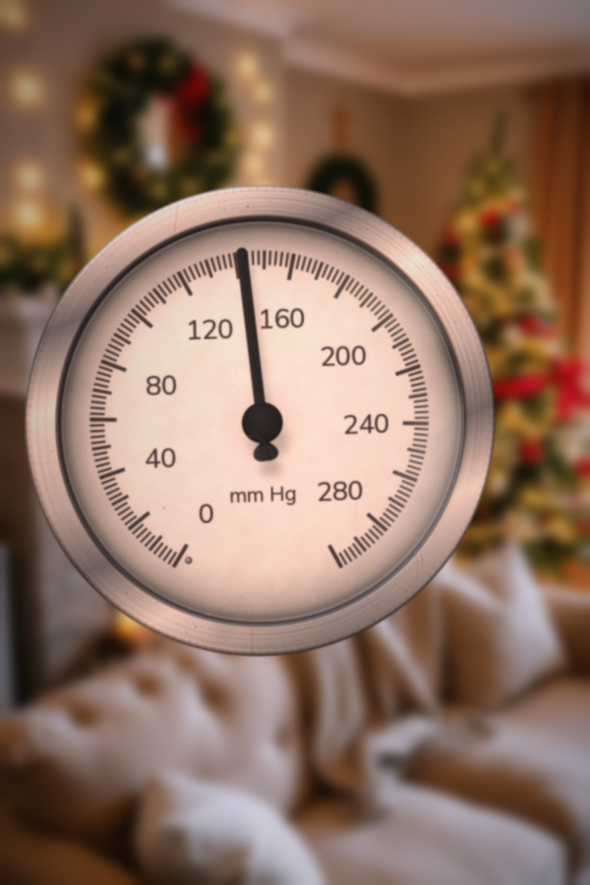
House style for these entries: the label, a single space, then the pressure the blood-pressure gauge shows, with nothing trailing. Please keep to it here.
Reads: 142 mmHg
